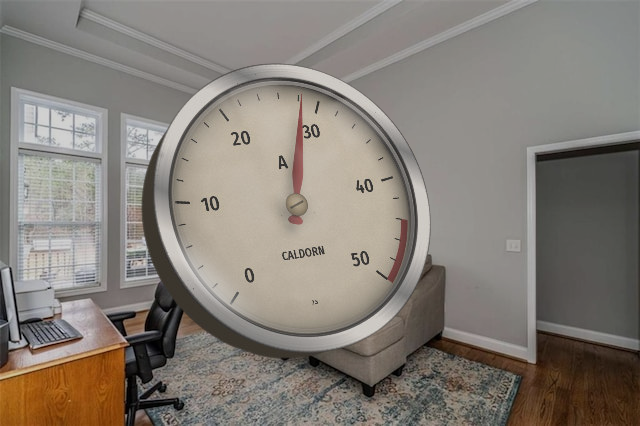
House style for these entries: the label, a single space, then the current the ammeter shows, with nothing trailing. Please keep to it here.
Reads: 28 A
